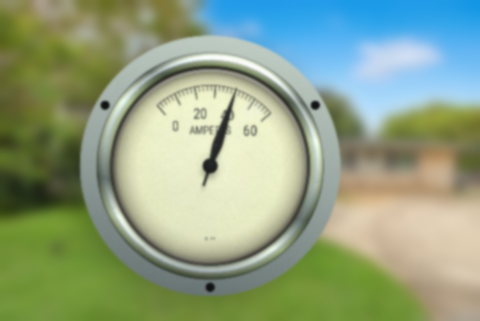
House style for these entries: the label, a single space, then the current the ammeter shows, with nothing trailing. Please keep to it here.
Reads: 40 A
